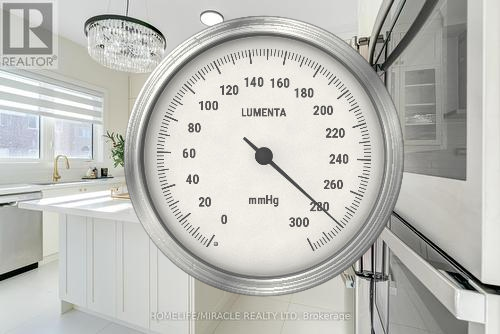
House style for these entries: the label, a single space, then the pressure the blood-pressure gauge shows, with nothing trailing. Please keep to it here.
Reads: 280 mmHg
